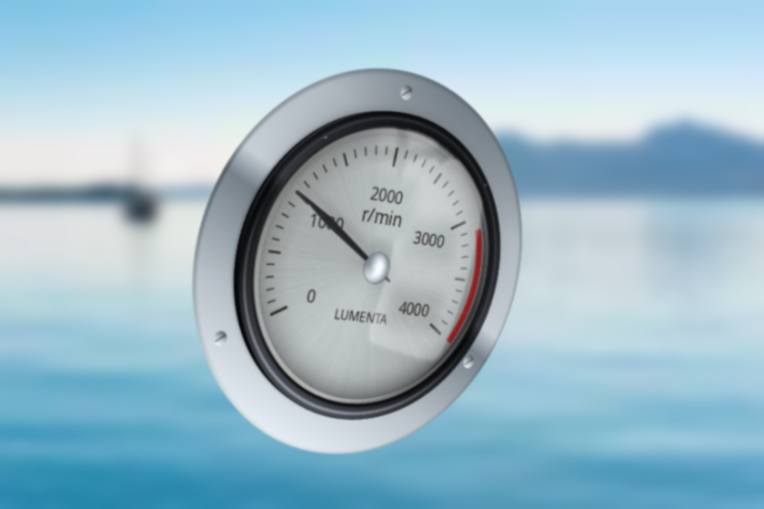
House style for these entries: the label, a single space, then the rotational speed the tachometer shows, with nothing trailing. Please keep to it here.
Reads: 1000 rpm
